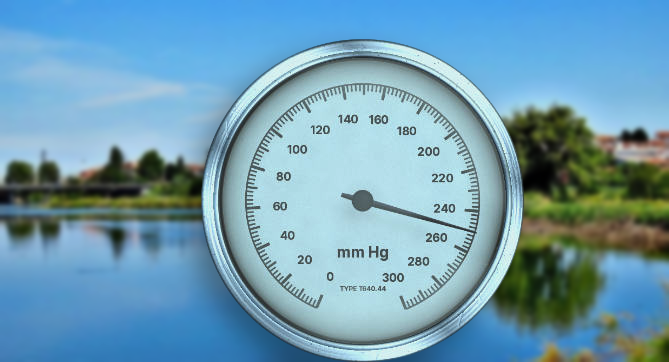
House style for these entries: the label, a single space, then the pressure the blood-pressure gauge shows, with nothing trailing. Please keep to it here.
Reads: 250 mmHg
